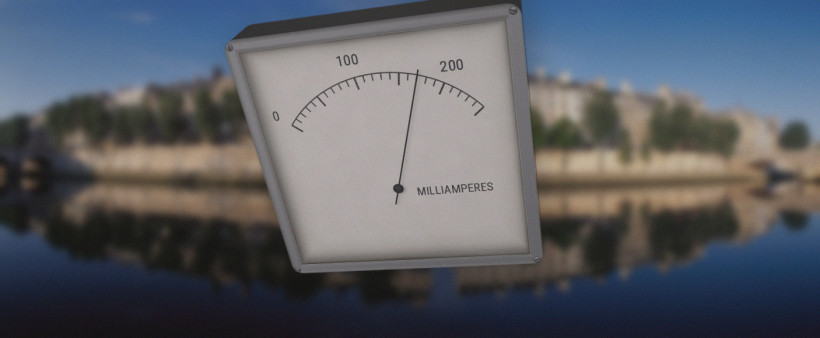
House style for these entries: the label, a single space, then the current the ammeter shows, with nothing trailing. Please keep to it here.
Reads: 170 mA
